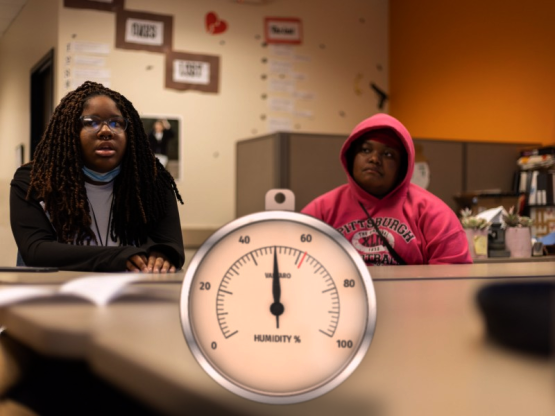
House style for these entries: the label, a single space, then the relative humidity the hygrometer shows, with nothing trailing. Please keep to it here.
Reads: 50 %
